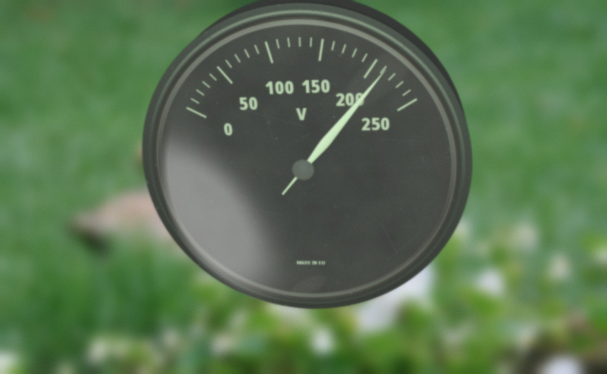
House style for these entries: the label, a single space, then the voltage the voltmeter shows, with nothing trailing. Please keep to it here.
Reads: 210 V
